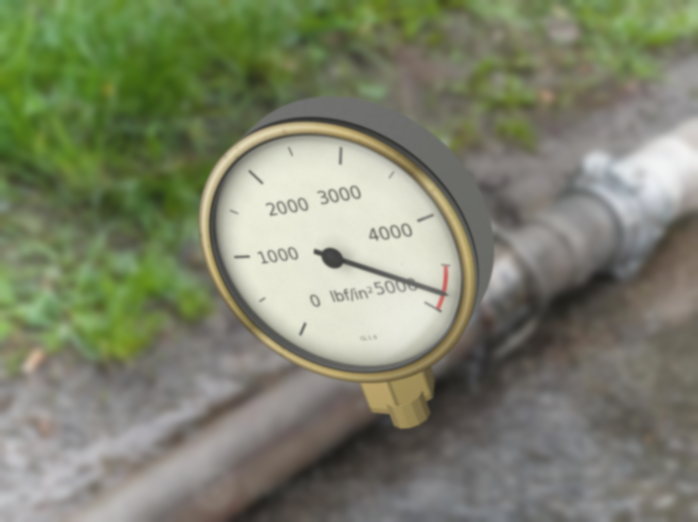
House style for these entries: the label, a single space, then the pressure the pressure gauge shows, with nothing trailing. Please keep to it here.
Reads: 4750 psi
